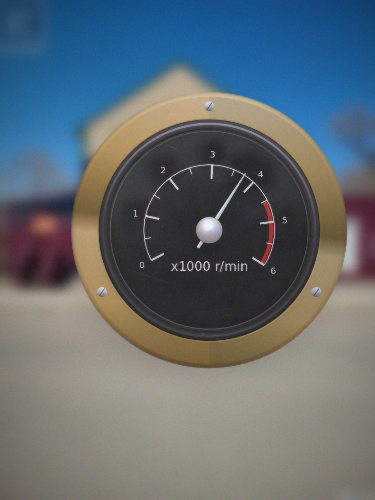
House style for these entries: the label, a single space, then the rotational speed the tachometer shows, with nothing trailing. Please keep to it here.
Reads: 3750 rpm
